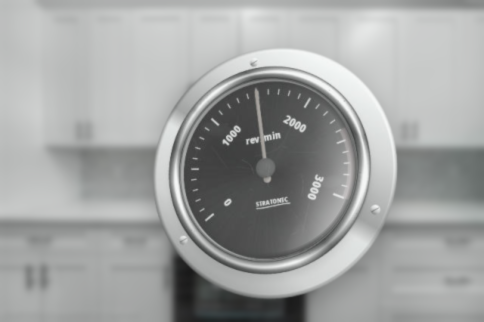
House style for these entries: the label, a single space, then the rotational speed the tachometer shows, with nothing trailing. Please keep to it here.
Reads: 1500 rpm
